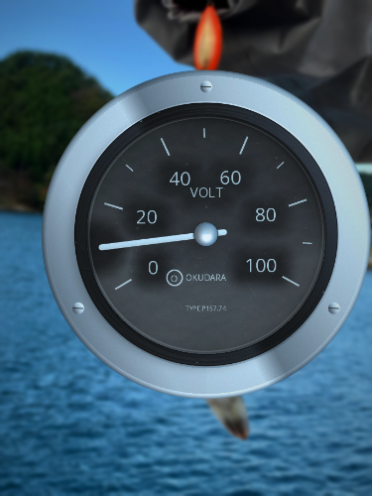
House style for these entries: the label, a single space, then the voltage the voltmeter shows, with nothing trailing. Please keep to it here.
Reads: 10 V
